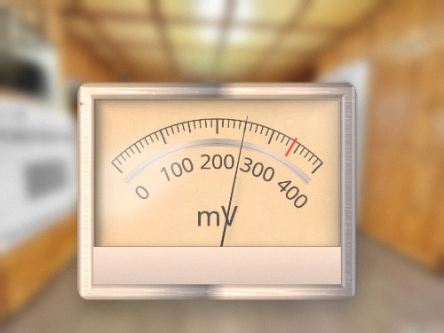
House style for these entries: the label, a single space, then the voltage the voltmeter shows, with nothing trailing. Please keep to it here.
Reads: 250 mV
